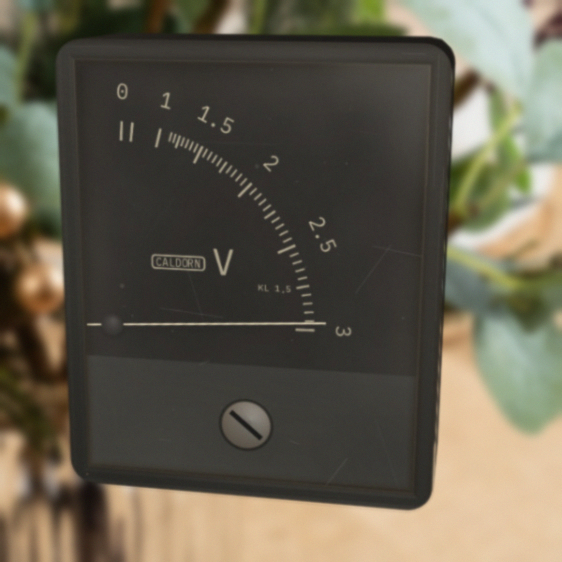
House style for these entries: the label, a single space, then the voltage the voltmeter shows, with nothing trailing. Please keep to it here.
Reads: 2.95 V
